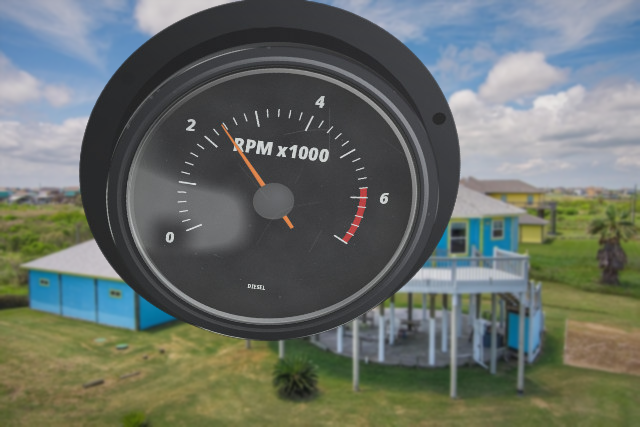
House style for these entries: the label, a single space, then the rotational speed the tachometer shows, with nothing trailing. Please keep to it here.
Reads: 2400 rpm
